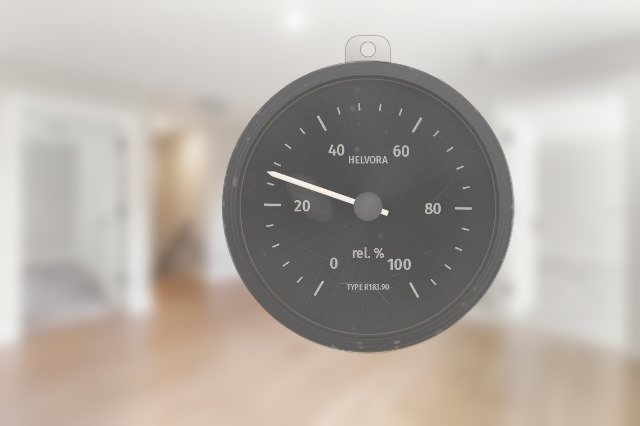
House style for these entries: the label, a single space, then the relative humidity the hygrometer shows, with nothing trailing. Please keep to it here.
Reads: 26 %
